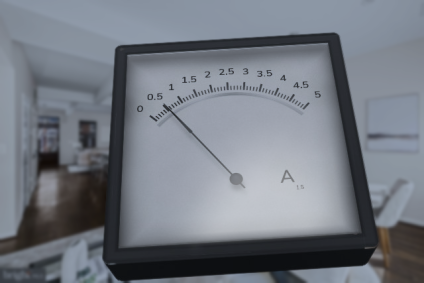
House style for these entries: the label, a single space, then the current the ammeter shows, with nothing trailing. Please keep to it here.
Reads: 0.5 A
